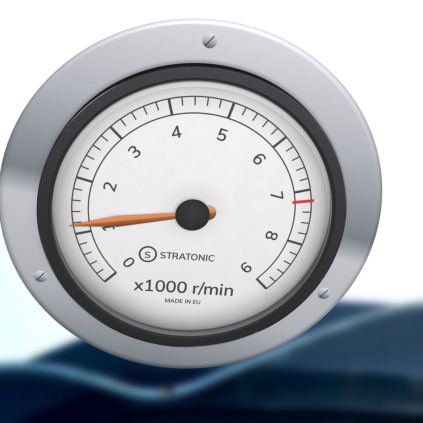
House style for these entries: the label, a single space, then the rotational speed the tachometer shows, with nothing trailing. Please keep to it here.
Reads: 1200 rpm
